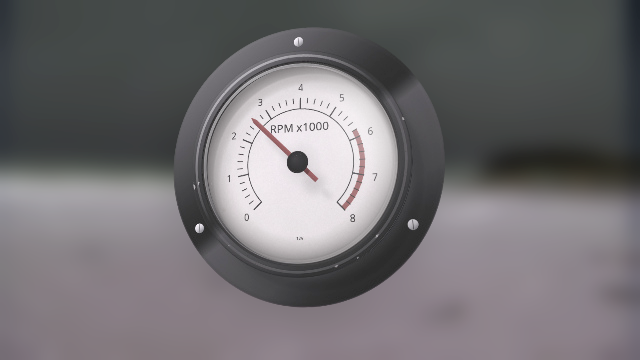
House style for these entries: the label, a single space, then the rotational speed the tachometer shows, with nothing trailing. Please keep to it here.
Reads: 2600 rpm
